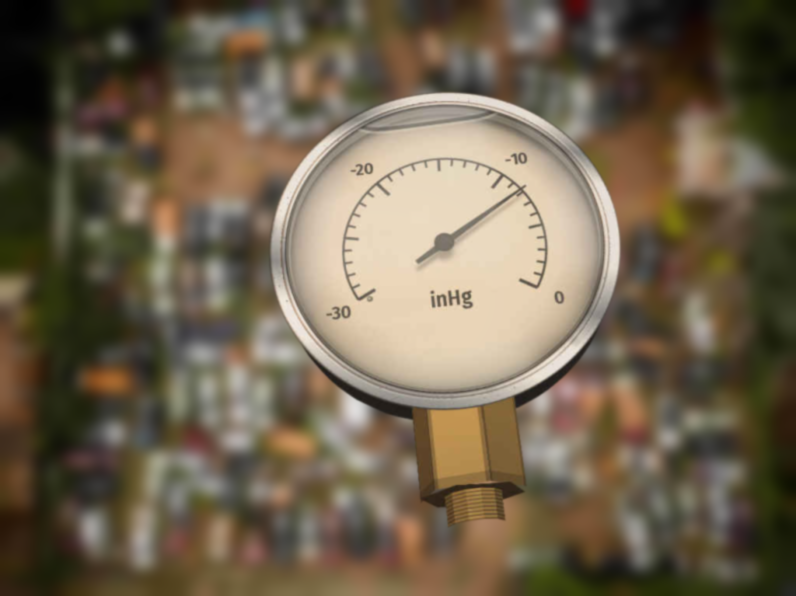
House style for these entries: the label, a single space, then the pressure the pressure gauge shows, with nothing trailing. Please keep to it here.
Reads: -8 inHg
